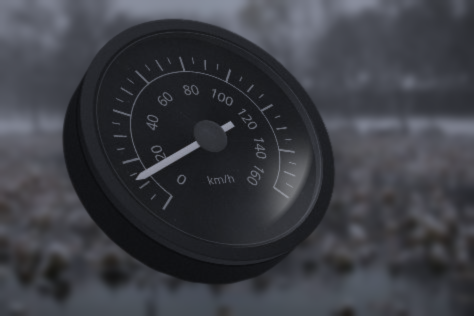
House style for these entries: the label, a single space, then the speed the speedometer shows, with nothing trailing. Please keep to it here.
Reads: 12.5 km/h
